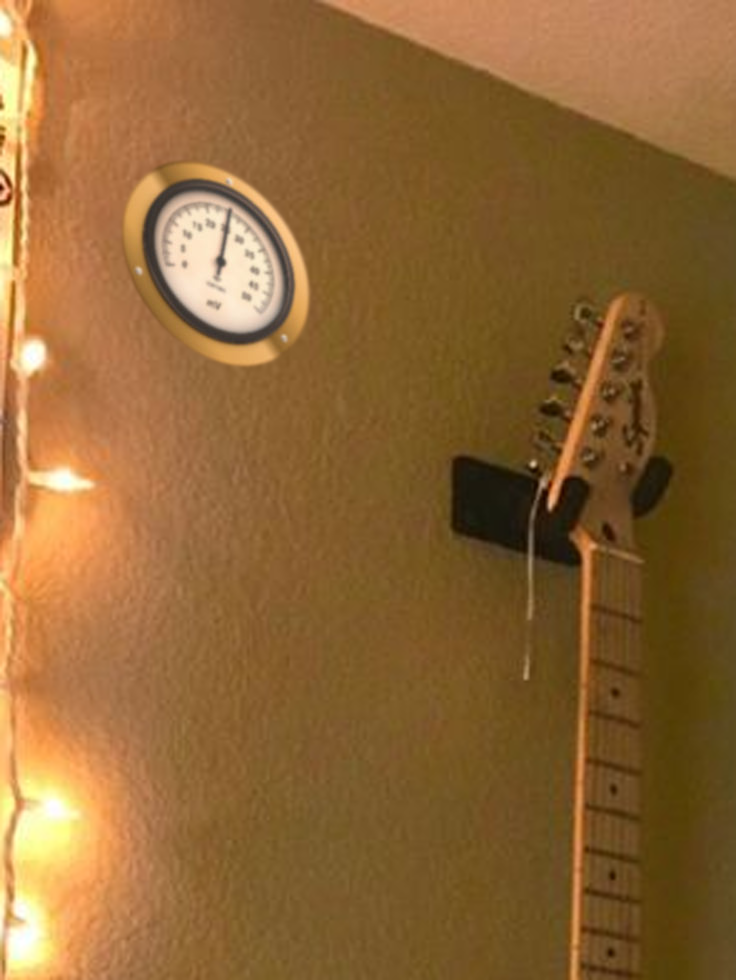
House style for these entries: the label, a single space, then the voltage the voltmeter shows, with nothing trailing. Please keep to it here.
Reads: 25 mV
